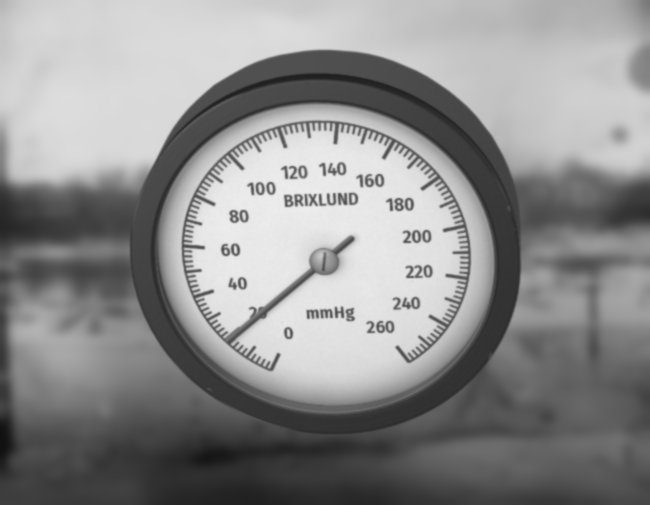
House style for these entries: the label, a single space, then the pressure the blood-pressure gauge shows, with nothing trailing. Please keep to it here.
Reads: 20 mmHg
